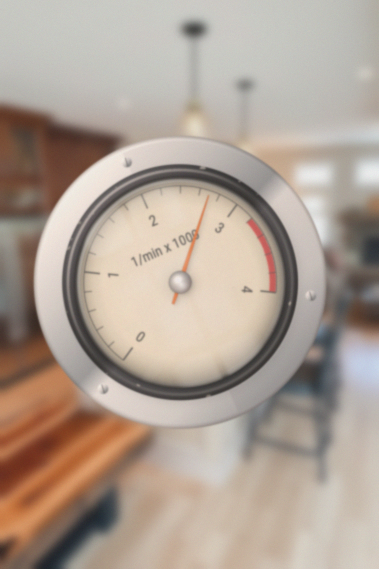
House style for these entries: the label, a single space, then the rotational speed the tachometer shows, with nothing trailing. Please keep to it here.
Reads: 2700 rpm
